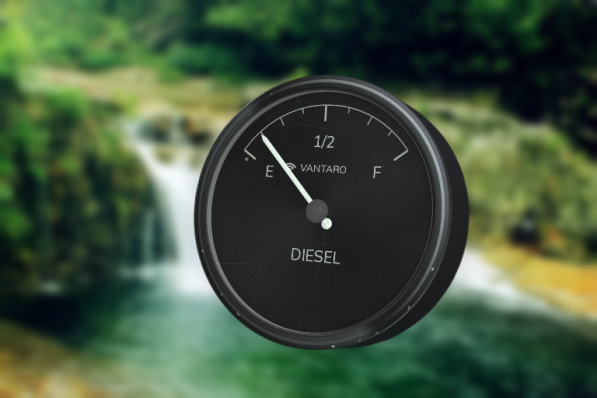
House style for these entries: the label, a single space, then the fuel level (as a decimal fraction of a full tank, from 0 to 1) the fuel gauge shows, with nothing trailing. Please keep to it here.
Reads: 0.125
